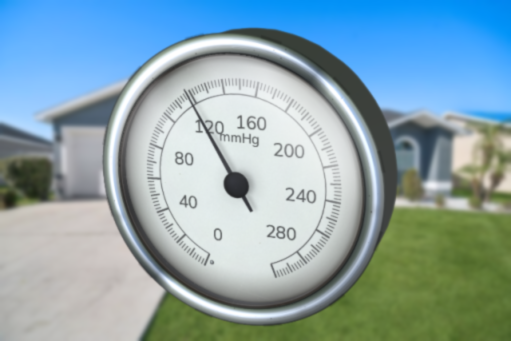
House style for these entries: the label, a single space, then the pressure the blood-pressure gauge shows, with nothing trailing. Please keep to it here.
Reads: 120 mmHg
